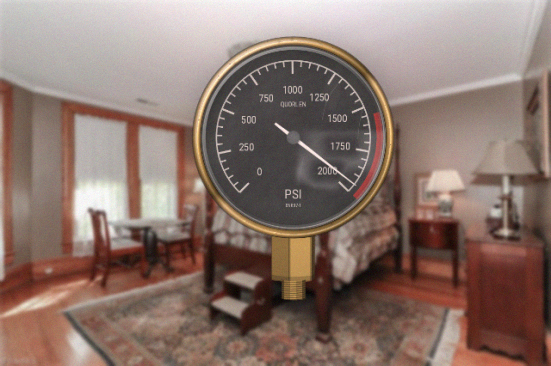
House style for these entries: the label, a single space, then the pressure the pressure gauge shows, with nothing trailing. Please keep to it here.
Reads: 1950 psi
